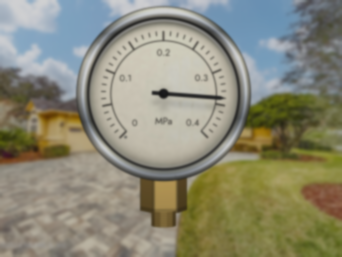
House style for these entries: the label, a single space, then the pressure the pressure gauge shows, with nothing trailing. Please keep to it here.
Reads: 0.34 MPa
